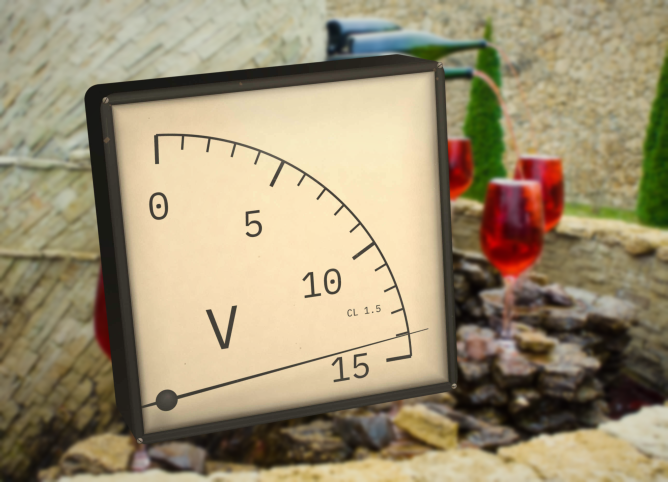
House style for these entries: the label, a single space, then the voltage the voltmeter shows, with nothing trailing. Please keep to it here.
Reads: 14 V
